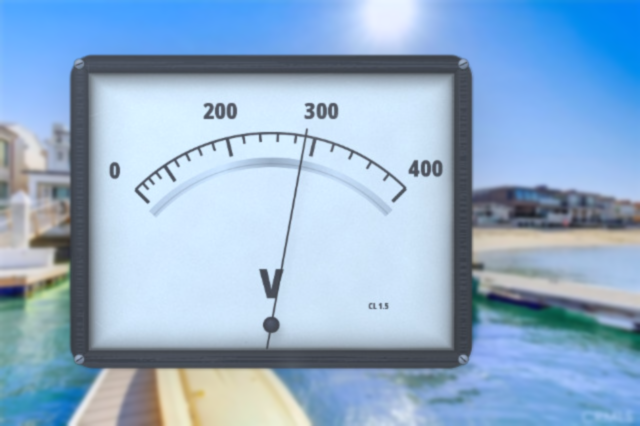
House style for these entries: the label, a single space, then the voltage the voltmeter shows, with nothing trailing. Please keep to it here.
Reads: 290 V
